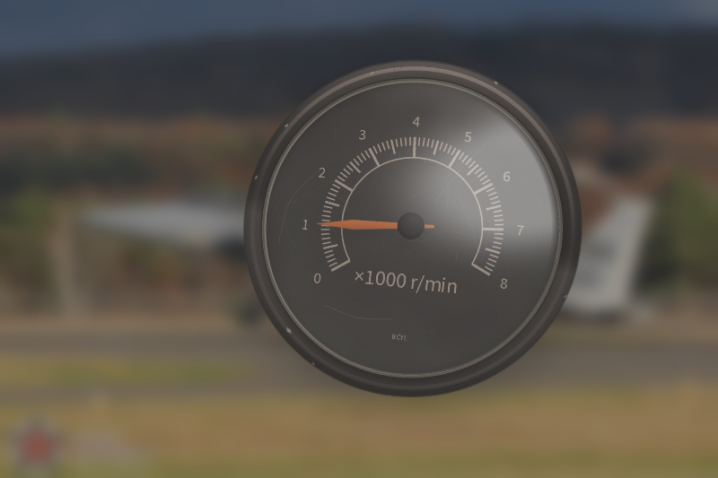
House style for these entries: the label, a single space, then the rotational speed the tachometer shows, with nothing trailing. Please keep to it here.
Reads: 1000 rpm
